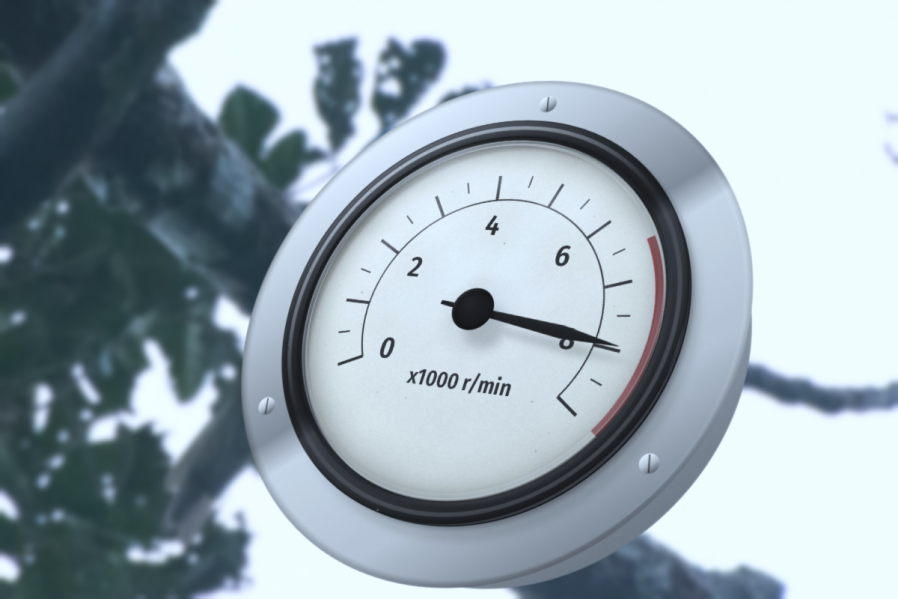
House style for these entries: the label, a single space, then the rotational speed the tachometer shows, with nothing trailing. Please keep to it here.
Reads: 8000 rpm
